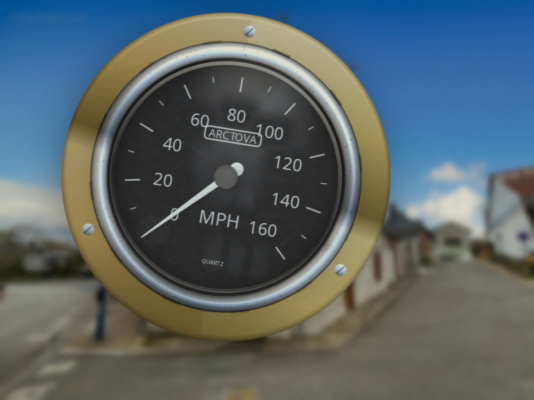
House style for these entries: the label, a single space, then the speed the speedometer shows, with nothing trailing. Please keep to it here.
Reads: 0 mph
